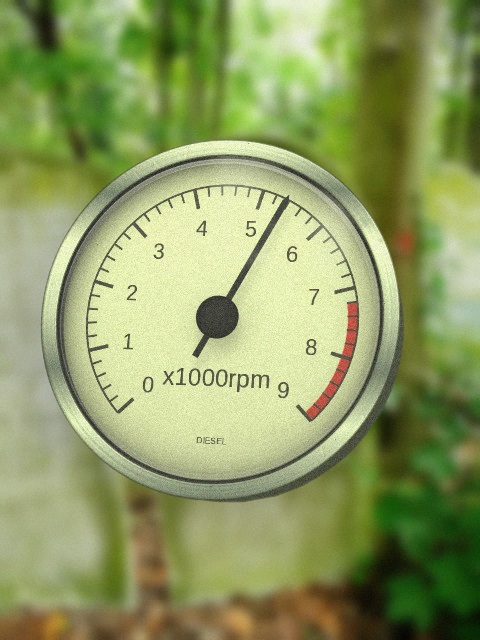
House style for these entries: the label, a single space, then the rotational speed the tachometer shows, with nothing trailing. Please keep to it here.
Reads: 5400 rpm
